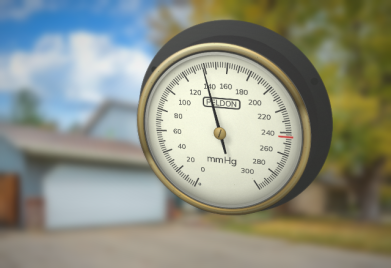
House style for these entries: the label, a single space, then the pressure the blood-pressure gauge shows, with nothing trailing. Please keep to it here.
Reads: 140 mmHg
